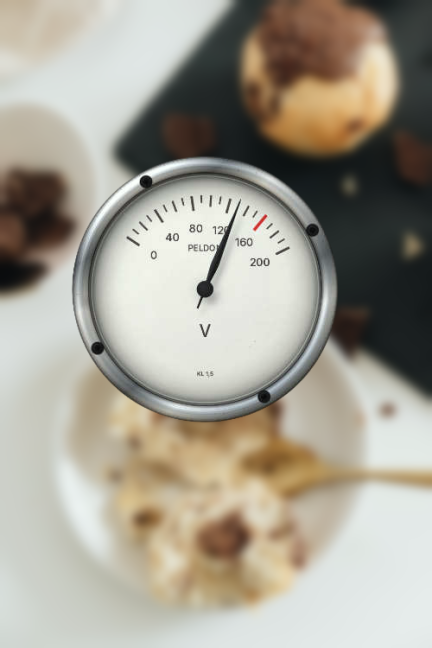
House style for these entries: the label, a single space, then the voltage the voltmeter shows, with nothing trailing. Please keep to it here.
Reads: 130 V
